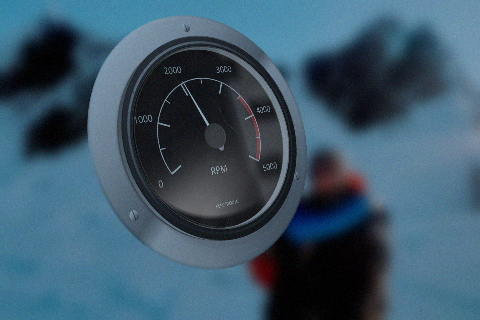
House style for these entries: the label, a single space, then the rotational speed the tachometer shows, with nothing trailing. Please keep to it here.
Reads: 2000 rpm
